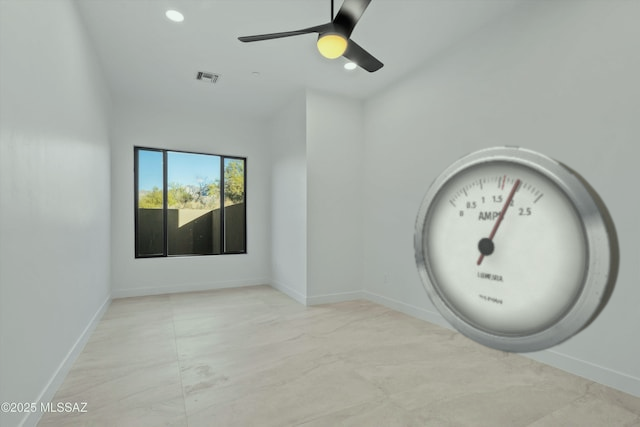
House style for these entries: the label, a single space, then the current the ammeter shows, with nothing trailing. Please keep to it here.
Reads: 2 A
